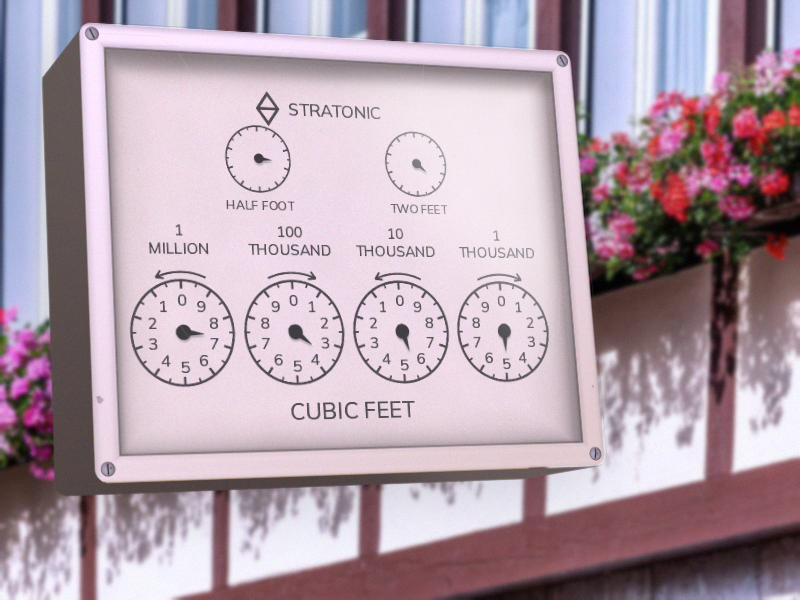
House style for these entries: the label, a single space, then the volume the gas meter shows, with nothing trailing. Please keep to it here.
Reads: 735500 ft³
